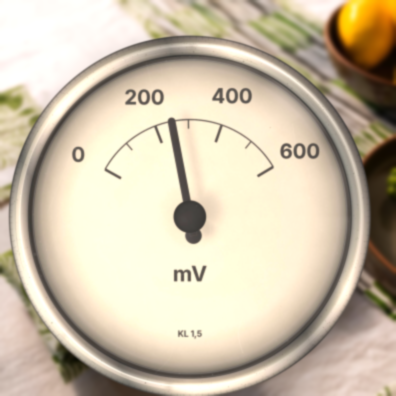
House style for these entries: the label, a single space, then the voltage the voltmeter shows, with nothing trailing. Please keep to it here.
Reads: 250 mV
